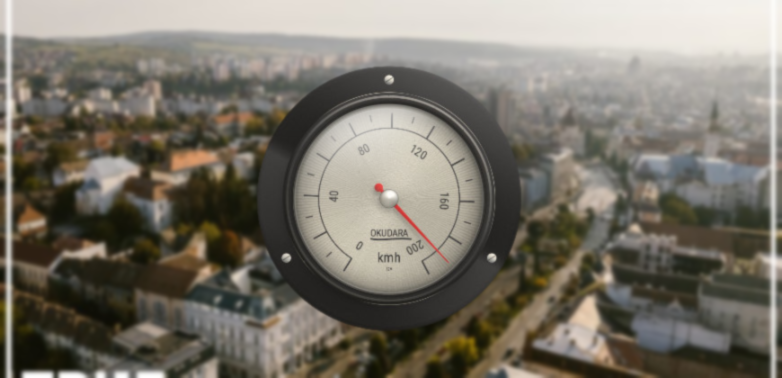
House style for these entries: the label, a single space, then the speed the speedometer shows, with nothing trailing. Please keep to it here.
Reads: 190 km/h
